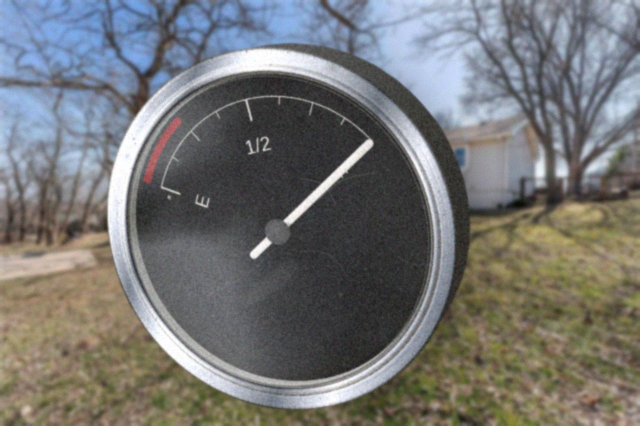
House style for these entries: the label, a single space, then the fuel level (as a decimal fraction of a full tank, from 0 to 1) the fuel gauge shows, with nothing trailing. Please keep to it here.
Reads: 1
